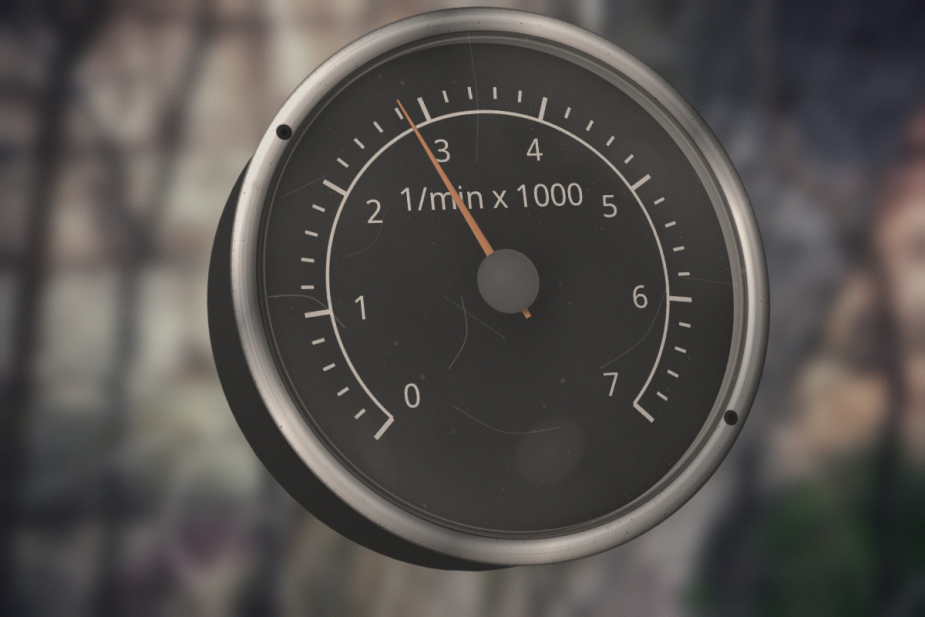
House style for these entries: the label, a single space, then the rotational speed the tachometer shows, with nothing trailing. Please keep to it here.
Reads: 2800 rpm
